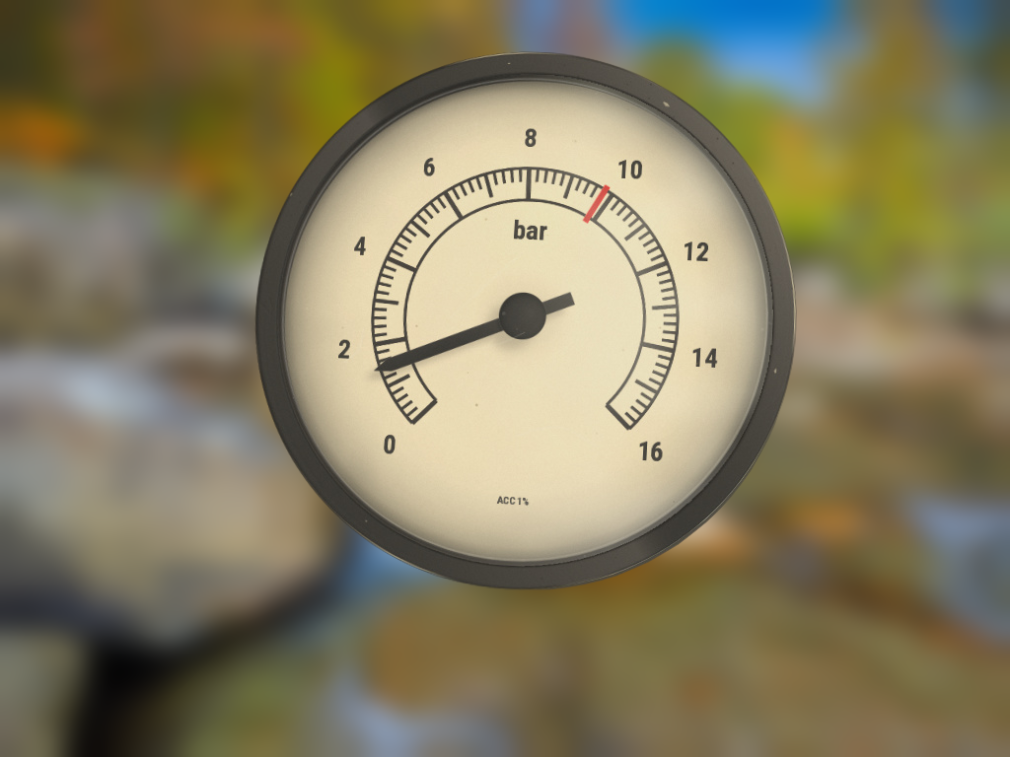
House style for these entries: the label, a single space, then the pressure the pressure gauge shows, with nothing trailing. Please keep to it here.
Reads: 1.4 bar
